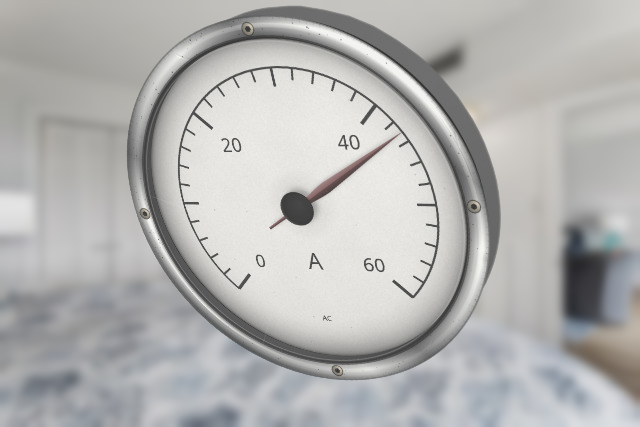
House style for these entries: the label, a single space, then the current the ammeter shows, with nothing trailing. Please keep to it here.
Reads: 43 A
